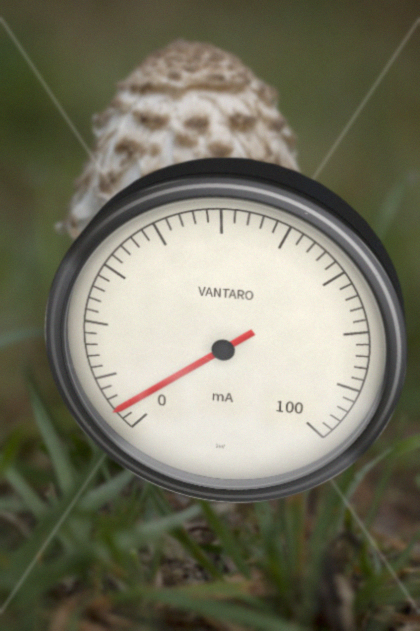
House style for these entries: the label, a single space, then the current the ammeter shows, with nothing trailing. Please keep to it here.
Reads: 4 mA
